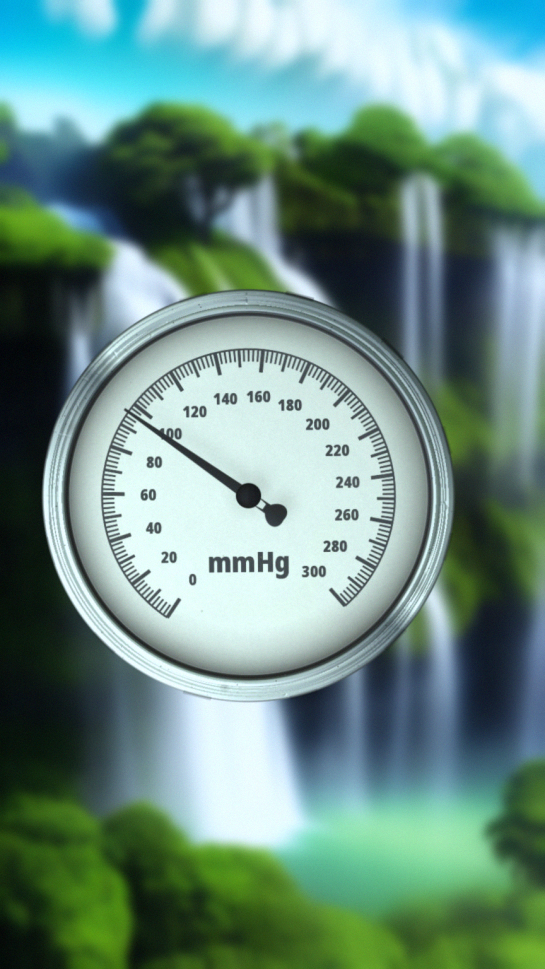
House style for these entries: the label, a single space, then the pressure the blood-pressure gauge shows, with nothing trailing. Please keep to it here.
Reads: 96 mmHg
